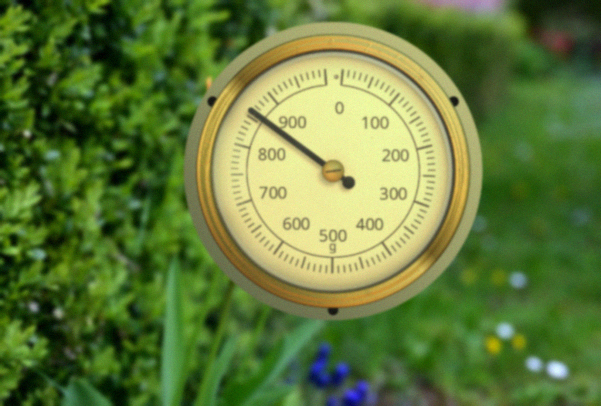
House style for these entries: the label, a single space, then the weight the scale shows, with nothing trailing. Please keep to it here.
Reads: 860 g
